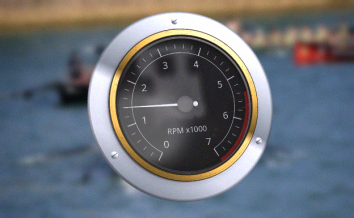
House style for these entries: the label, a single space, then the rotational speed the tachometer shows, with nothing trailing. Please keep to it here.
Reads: 1400 rpm
